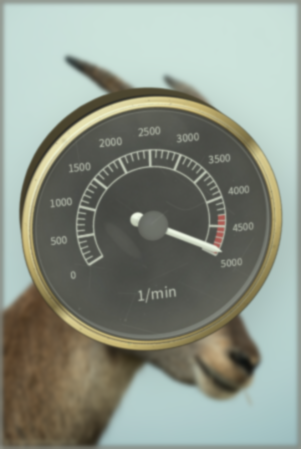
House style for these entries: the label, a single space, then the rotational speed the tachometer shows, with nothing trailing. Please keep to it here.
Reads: 4900 rpm
